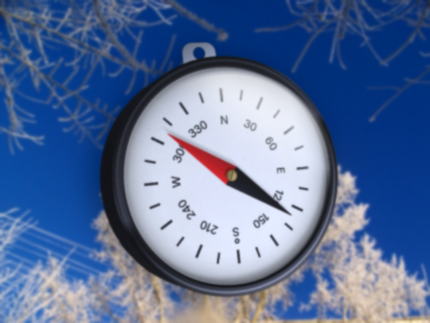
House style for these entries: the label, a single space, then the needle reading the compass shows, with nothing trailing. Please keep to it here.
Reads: 307.5 °
